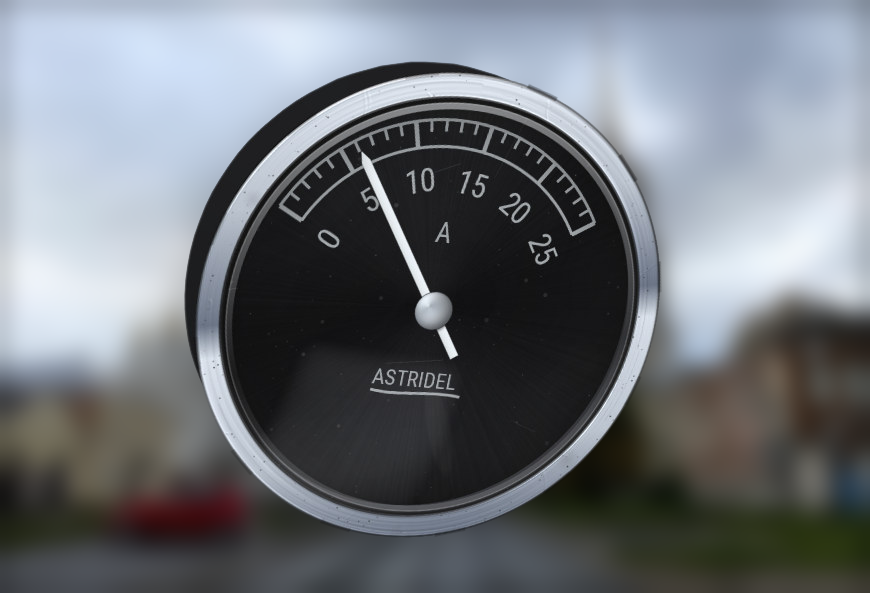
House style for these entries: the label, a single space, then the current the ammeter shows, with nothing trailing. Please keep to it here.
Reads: 6 A
